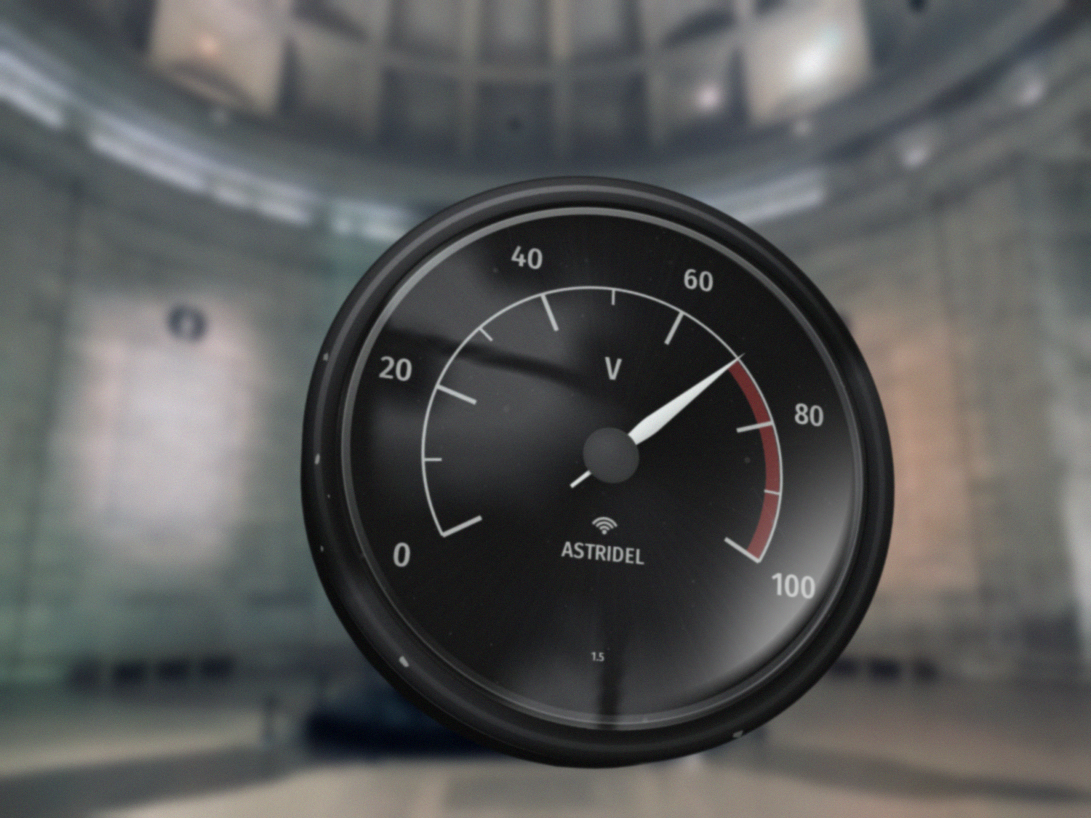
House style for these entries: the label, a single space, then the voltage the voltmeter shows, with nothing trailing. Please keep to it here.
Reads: 70 V
